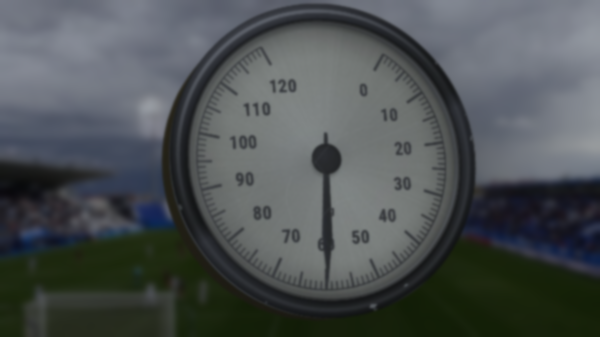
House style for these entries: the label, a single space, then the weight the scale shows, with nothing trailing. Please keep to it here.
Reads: 60 kg
